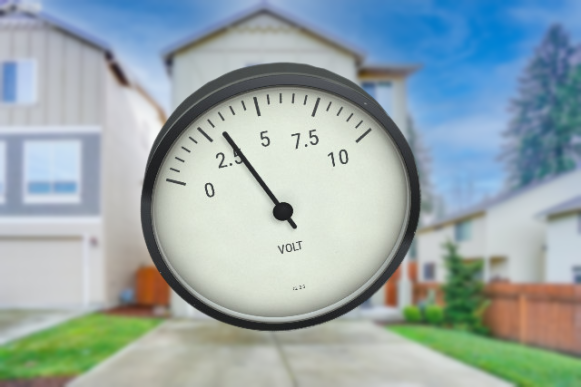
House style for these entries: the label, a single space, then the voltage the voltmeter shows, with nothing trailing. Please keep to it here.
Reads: 3.25 V
